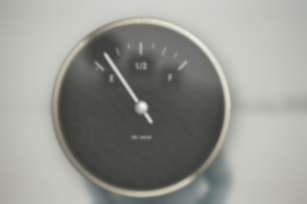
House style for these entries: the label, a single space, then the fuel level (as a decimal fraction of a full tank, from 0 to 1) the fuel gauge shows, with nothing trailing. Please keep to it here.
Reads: 0.125
